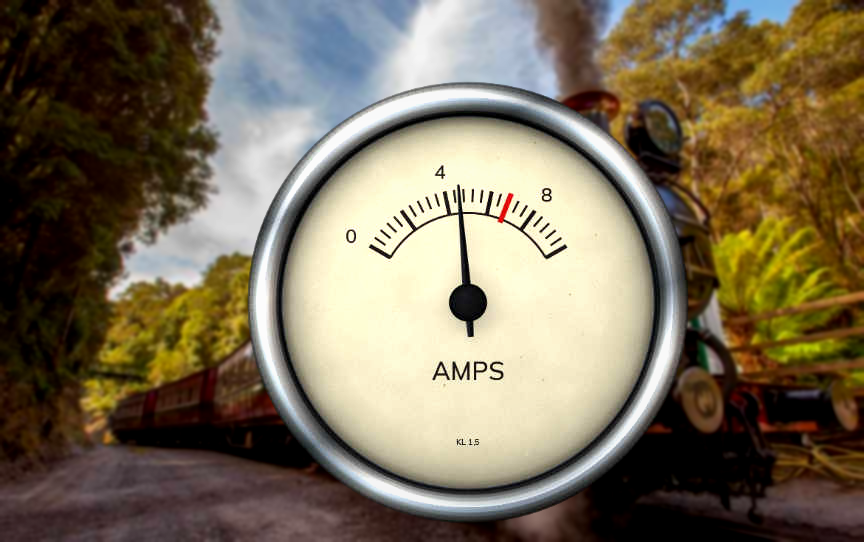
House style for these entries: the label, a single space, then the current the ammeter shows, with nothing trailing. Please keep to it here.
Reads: 4.6 A
